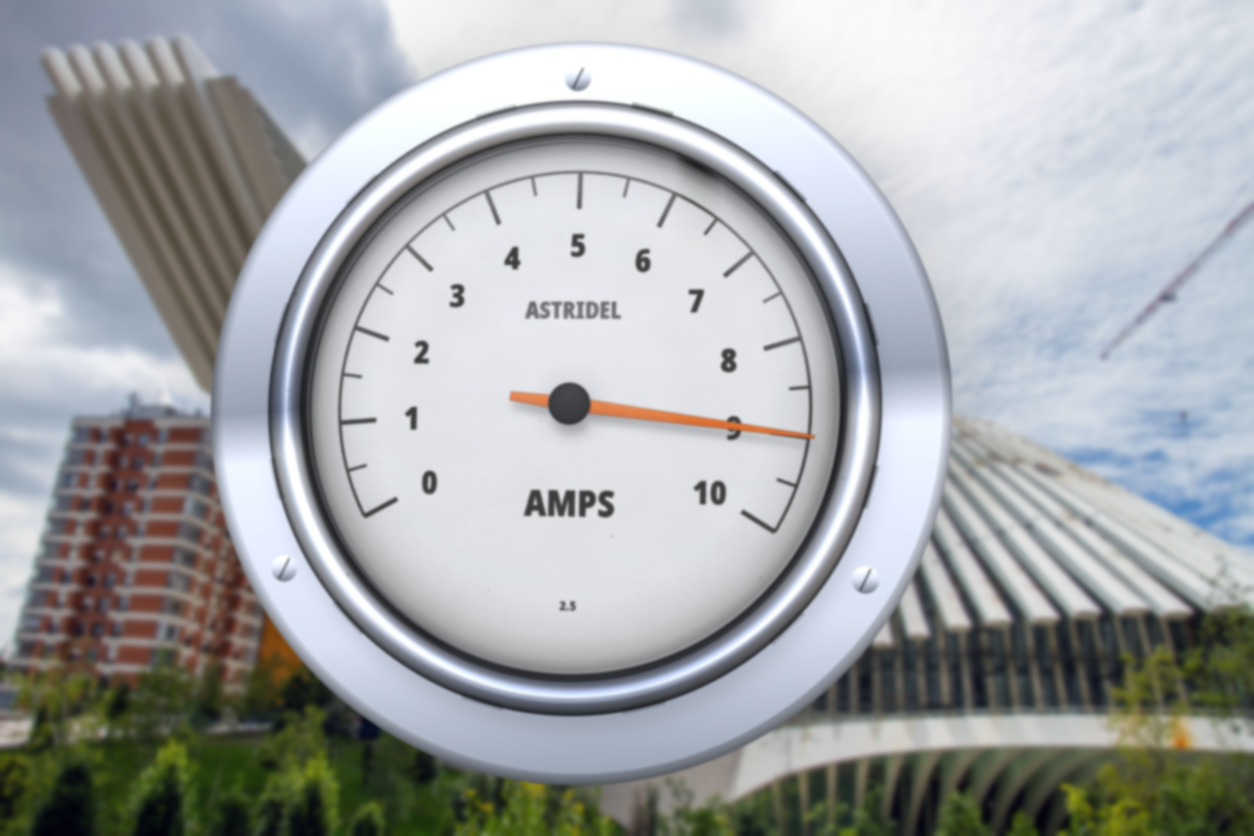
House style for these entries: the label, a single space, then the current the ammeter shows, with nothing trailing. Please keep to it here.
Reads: 9 A
